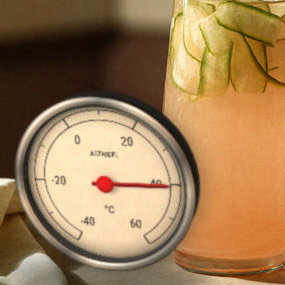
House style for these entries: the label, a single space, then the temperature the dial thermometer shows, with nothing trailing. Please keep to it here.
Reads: 40 °C
